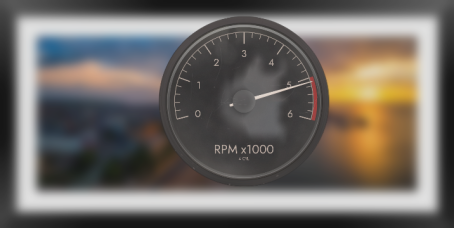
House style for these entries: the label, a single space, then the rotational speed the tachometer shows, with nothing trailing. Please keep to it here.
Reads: 5100 rpm
